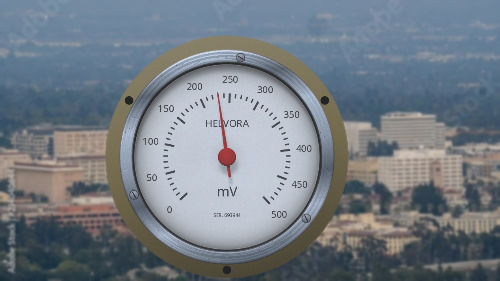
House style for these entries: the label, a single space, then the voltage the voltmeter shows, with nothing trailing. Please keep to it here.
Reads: 230 mV
